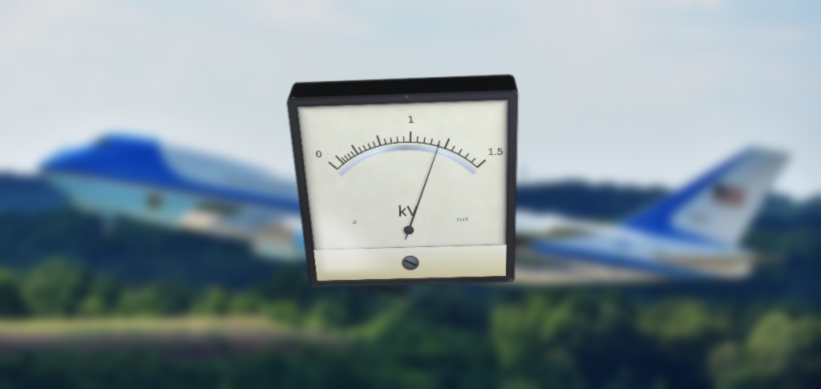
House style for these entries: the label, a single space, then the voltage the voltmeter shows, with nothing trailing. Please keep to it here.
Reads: 1.2 kV
